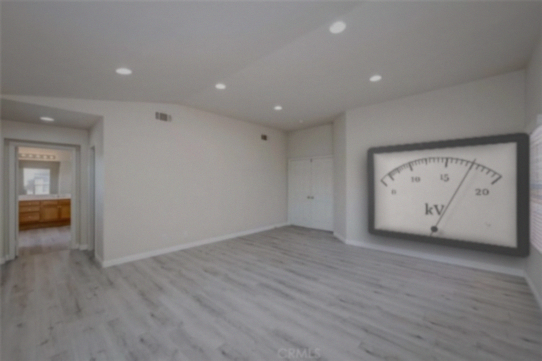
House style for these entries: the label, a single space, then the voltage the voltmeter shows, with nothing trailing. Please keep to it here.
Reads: 17.5 kV
